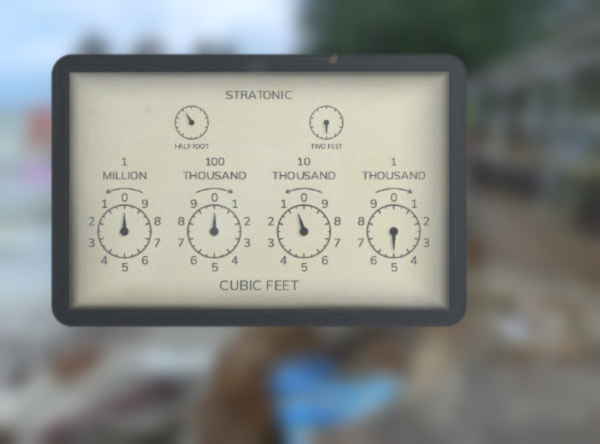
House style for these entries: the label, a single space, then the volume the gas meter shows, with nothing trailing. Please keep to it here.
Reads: 500 ft³
